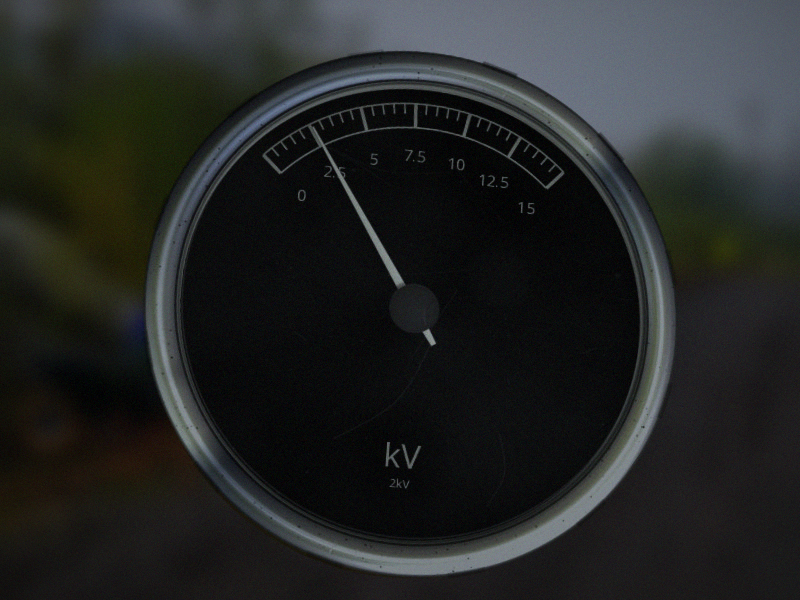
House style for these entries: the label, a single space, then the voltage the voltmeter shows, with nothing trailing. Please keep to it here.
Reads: 2.5 kV
